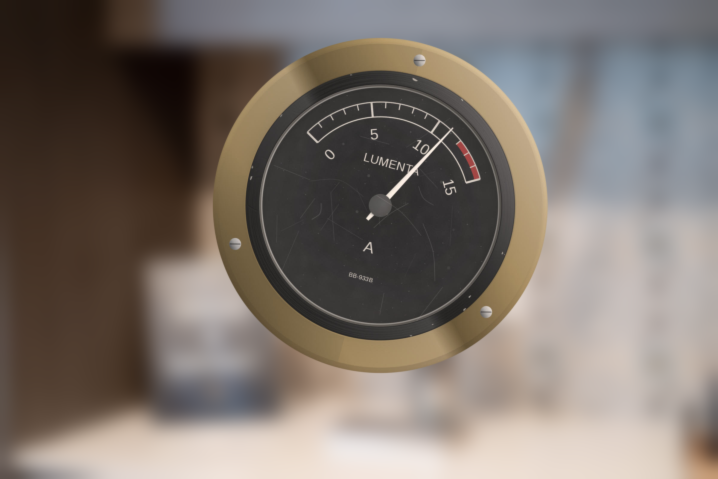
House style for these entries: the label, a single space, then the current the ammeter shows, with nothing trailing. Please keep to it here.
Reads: 11 A
